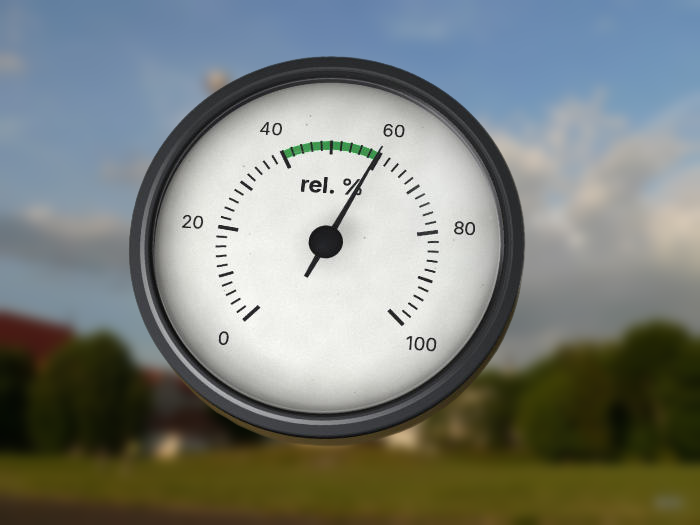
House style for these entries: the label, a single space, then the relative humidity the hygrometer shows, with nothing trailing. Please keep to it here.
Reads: 60 %
